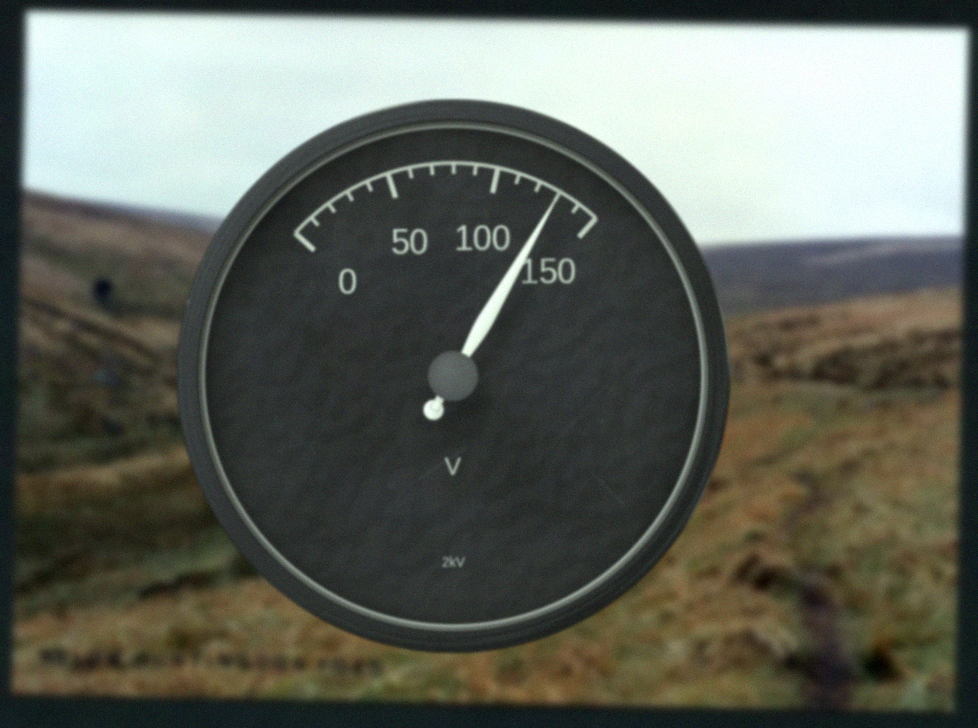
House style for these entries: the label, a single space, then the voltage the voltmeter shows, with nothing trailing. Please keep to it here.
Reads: 130 V
